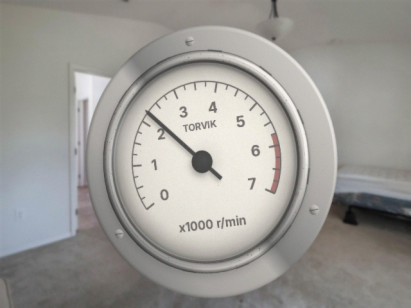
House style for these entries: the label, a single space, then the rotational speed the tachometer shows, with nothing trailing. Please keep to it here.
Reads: 2250 rpm
